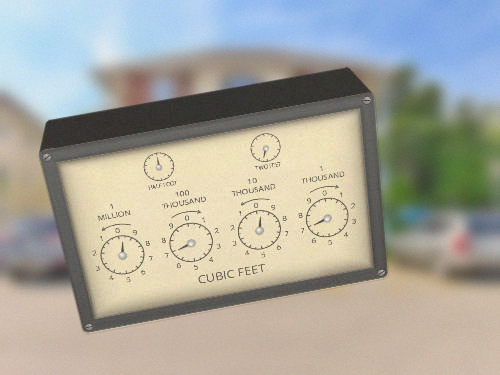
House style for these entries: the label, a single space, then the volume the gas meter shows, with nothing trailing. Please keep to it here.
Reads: 969700 ft³
